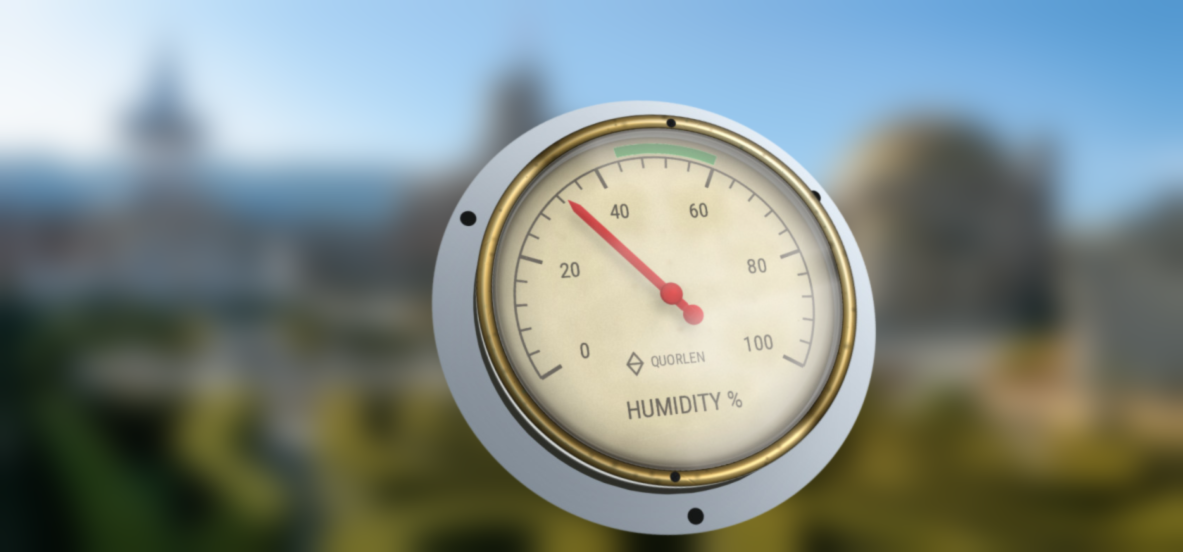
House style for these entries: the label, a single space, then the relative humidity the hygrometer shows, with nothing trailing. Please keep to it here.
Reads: 32 %
